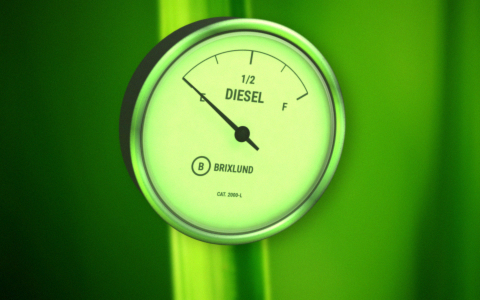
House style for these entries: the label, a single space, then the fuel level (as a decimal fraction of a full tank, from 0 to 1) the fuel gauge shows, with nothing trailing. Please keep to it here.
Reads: 0
